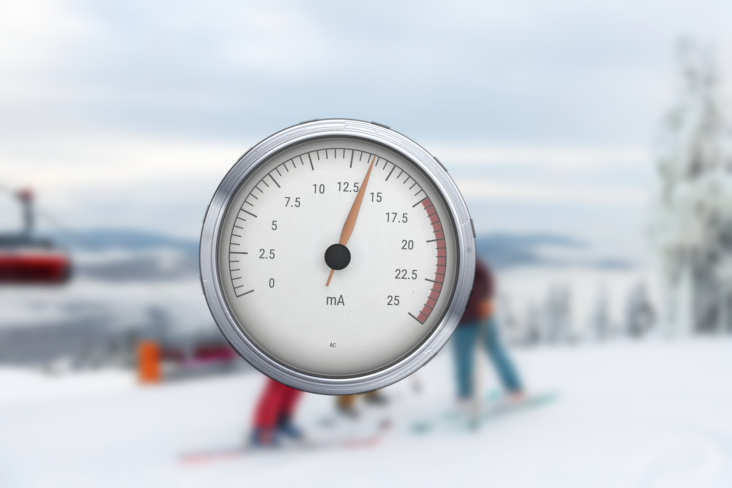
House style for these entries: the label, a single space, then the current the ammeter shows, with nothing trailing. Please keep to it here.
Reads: 13.75 mA
